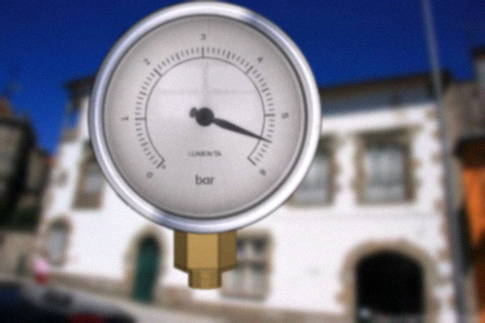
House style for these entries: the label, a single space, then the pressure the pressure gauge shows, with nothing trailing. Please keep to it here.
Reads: 5.5 bar
